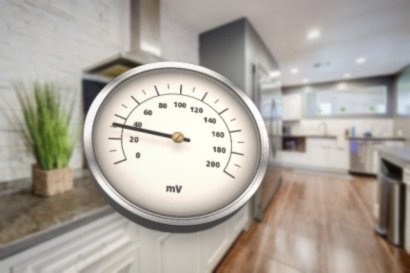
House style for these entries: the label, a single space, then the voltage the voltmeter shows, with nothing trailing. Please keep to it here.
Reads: 30 mV
